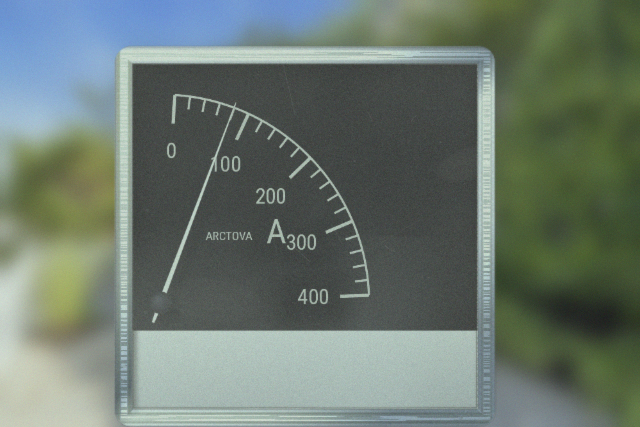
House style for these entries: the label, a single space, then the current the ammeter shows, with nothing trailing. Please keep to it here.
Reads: 80 A
